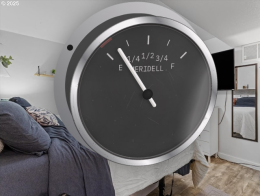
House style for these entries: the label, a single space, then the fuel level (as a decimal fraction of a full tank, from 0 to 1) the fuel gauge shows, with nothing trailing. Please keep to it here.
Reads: 0.125
